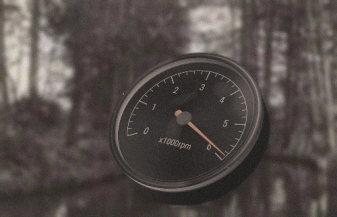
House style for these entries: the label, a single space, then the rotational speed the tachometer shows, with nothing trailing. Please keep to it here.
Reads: 5900 rpm
